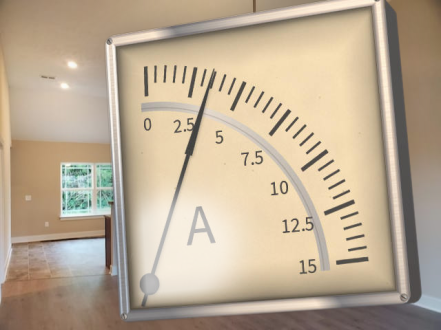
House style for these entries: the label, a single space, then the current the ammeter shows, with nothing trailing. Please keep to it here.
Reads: 3.5 A
